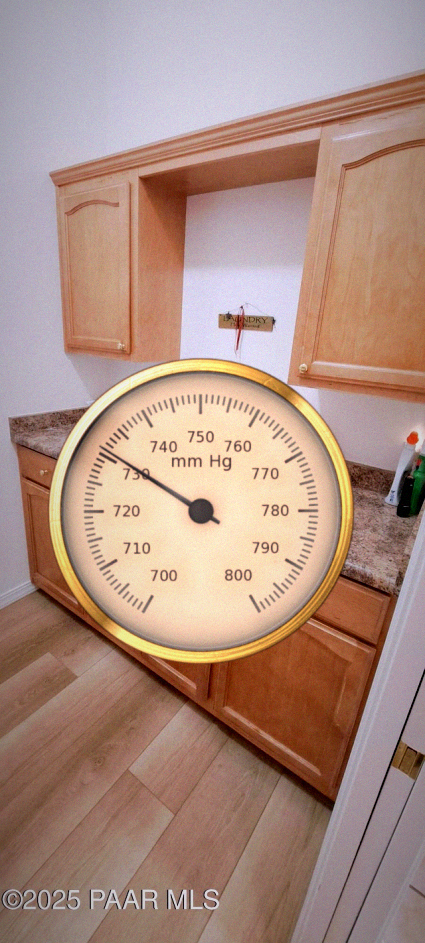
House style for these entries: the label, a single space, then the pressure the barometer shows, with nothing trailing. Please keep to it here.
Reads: 731 mmHg
